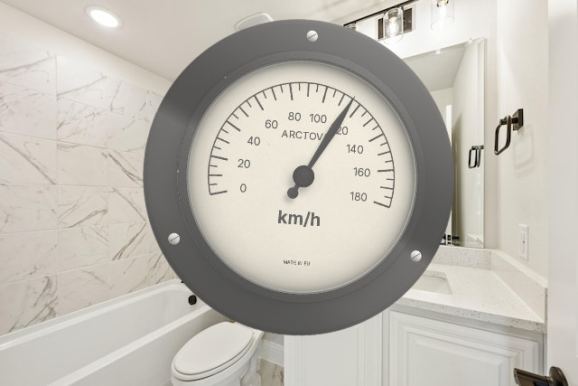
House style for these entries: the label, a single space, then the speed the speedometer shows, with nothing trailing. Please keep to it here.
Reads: 115 km/h
